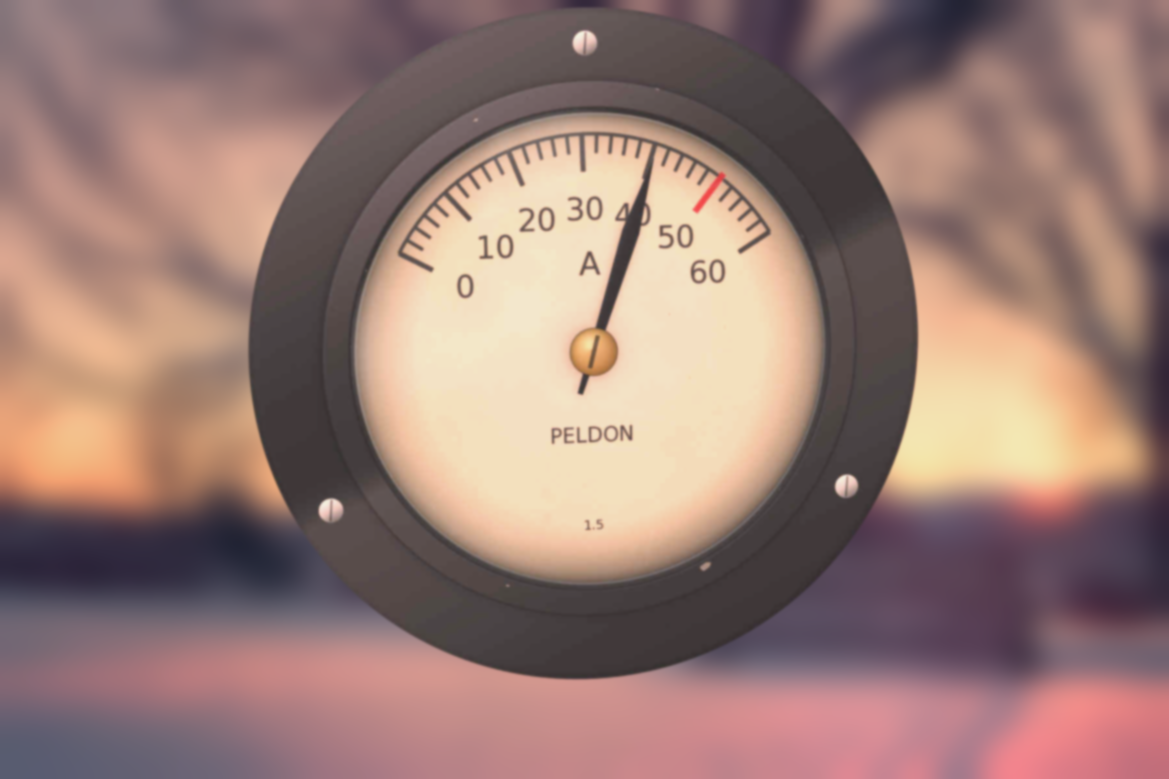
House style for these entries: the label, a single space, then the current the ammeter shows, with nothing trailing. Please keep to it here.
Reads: 40 A
